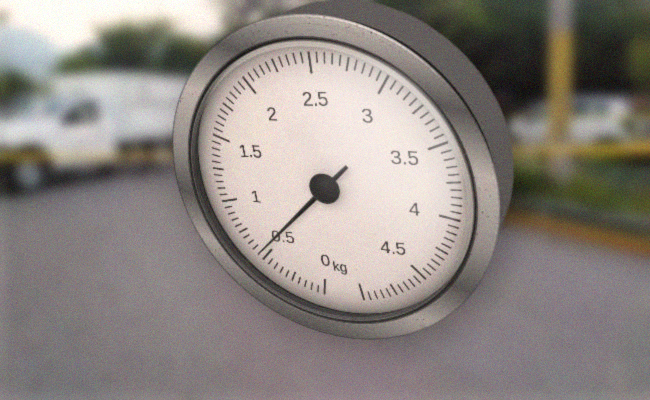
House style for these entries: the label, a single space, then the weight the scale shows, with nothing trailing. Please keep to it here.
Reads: 0.55 kg
